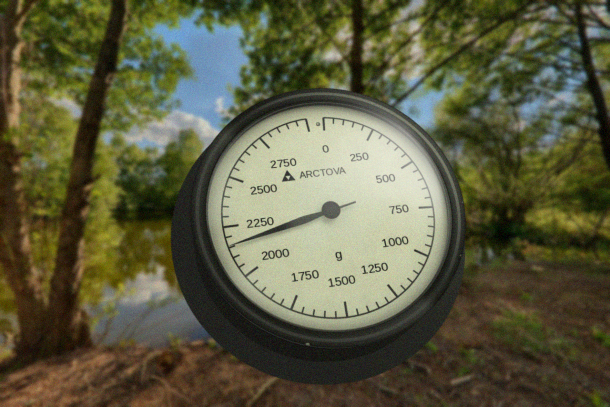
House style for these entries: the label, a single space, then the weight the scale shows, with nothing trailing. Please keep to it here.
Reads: 2150 g
